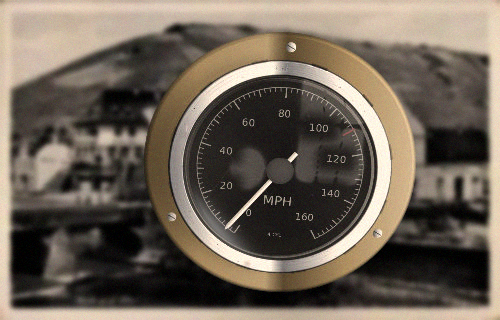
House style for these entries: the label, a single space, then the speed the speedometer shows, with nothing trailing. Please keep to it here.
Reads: 4 mph
